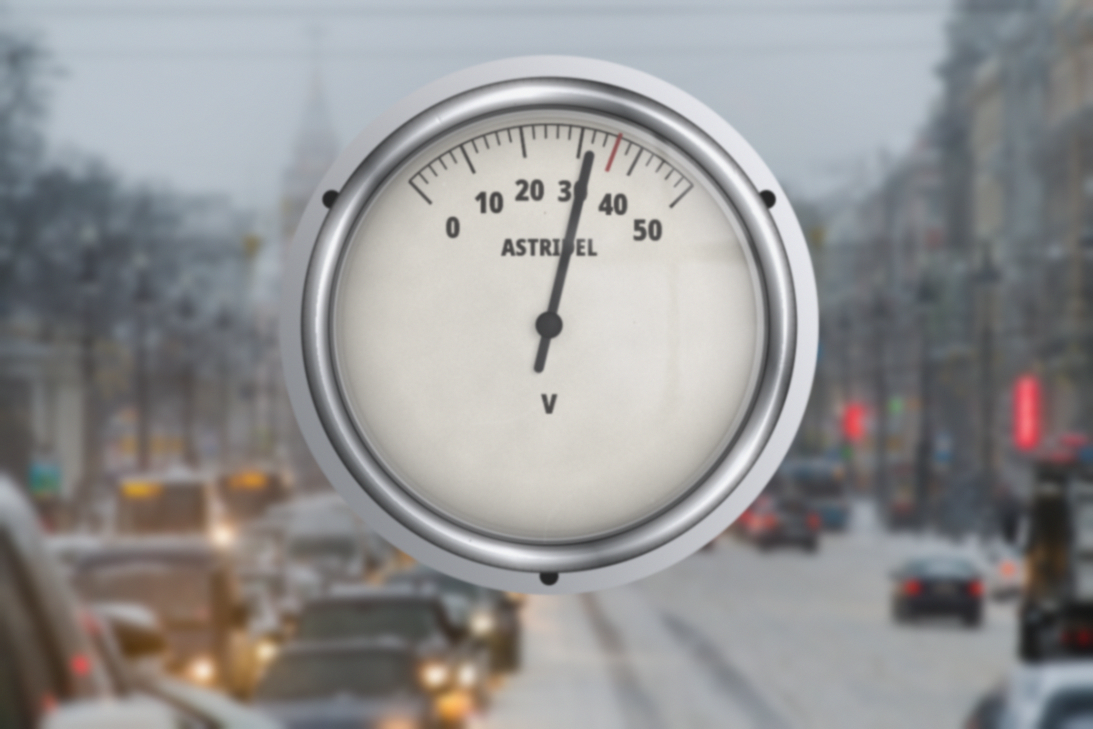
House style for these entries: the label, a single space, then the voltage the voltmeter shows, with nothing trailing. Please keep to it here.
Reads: 32 V
